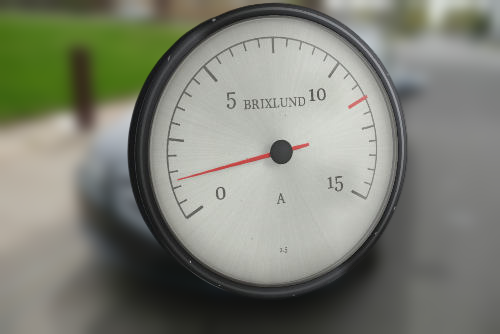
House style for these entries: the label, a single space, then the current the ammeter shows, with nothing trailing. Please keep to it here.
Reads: 1.25 A
